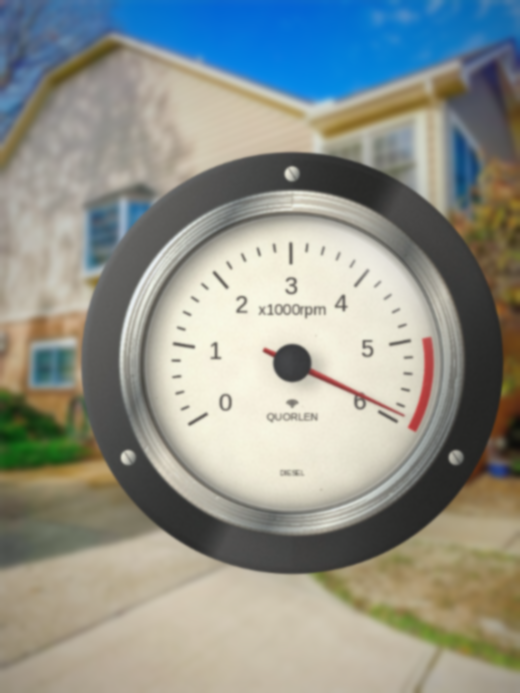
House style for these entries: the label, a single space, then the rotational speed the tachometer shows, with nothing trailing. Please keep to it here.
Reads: 5900 rpm
